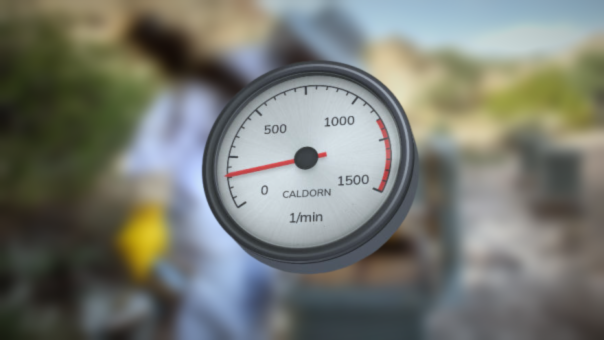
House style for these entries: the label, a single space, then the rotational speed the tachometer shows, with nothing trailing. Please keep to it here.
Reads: 150 rpm
